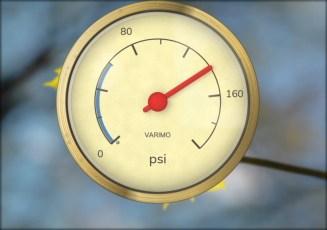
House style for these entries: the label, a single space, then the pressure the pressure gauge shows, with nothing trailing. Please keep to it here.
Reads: 140 psi
